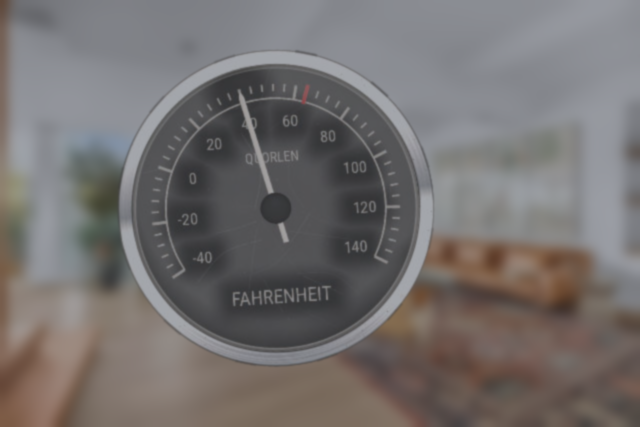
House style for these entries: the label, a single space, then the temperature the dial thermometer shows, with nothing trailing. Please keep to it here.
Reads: 40 °F
